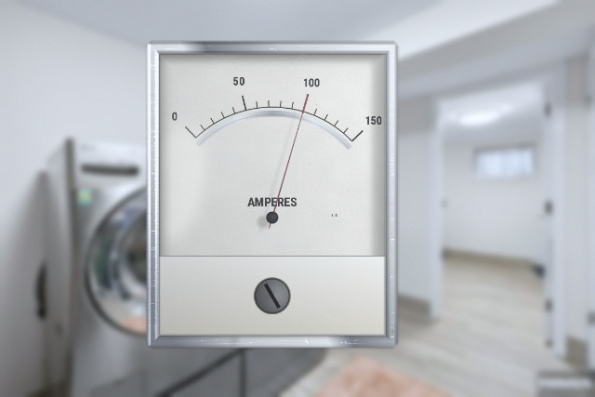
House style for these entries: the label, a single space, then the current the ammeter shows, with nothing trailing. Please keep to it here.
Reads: 100 A
